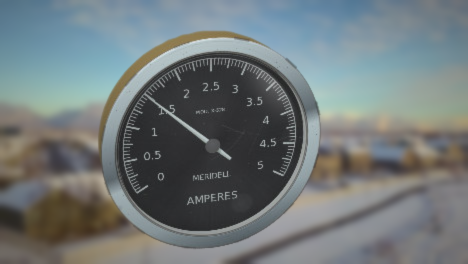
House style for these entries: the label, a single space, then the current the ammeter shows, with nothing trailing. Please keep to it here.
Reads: 1.5 A
